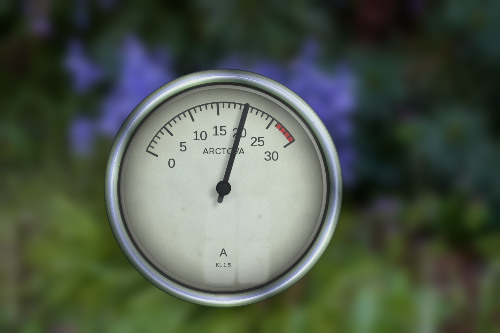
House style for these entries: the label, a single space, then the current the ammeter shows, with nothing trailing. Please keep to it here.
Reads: 20 A
